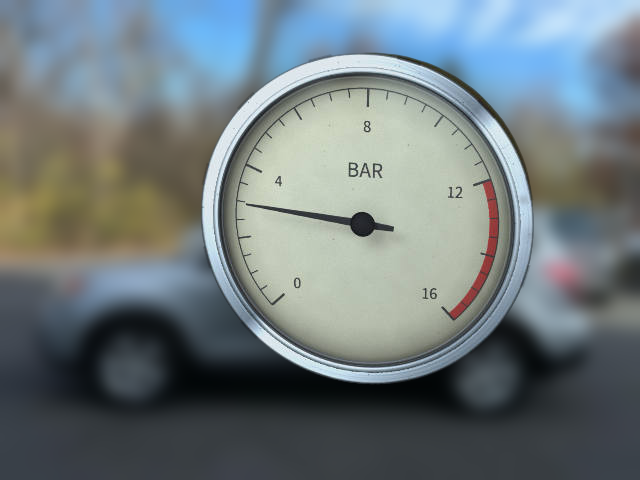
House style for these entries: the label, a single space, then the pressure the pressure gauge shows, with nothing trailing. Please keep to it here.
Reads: 3 bar
